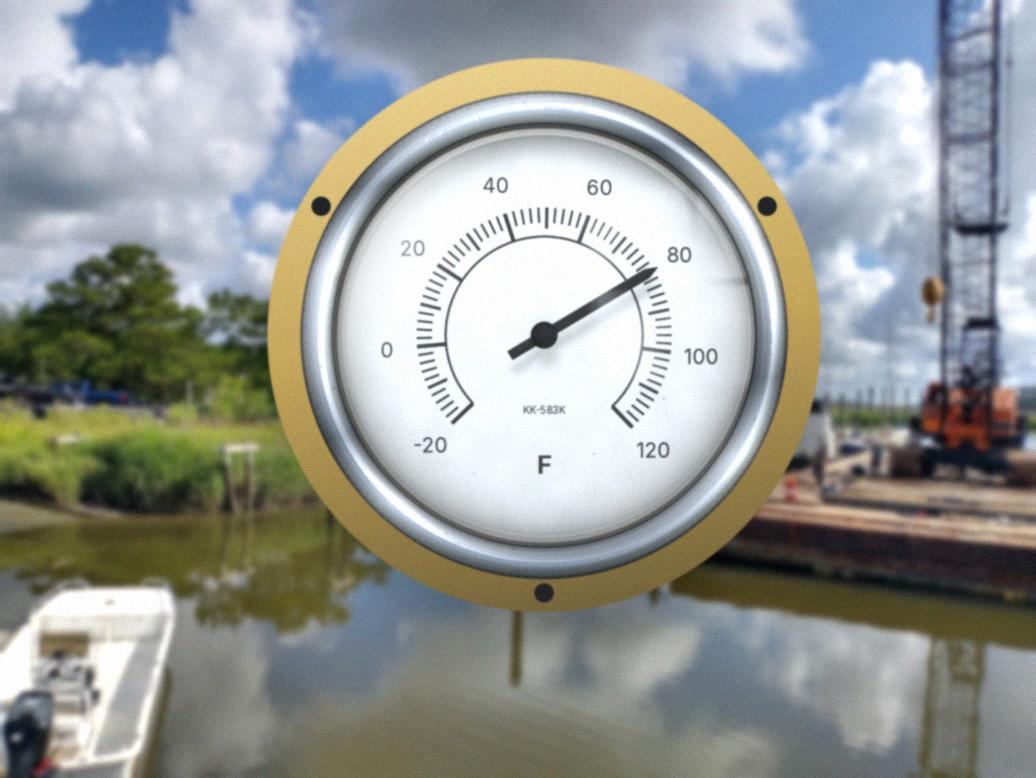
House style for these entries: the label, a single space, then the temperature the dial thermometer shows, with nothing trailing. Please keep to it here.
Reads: 80 °F
